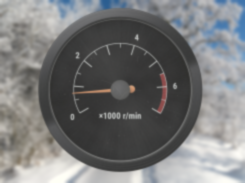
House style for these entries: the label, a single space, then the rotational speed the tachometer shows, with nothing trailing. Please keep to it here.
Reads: 750 rpm
